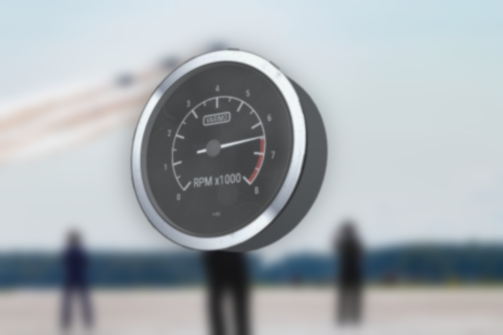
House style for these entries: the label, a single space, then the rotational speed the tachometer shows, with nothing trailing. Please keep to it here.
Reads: 6500 rpm
